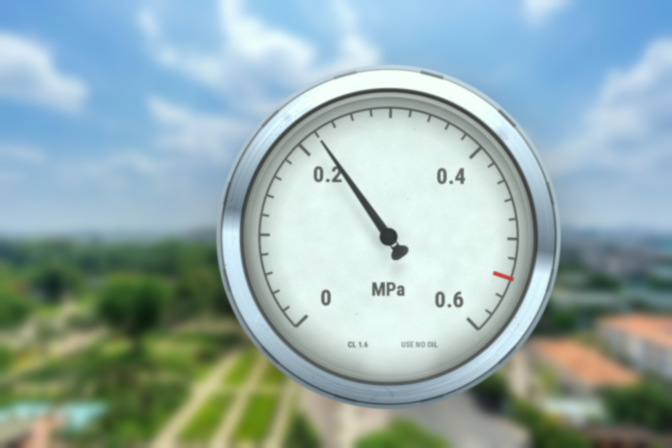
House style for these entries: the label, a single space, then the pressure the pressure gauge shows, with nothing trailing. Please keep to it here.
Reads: 0.22 MPa
